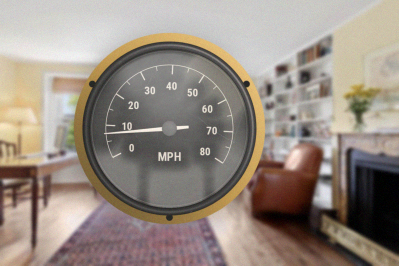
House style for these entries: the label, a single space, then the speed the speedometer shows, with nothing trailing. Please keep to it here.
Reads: 7.5 mph
